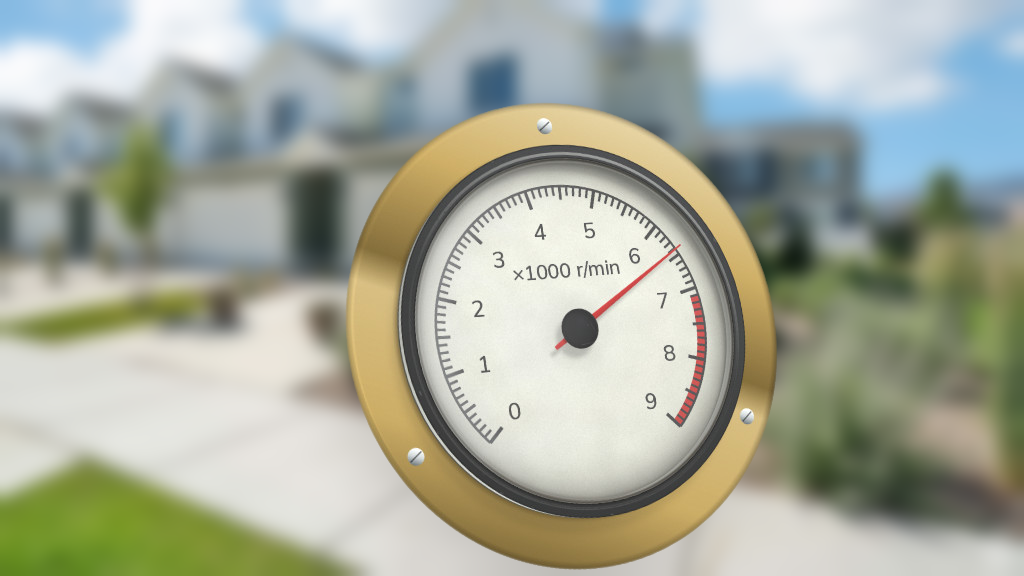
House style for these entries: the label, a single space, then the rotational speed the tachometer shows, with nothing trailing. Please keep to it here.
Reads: 6400 rpm
